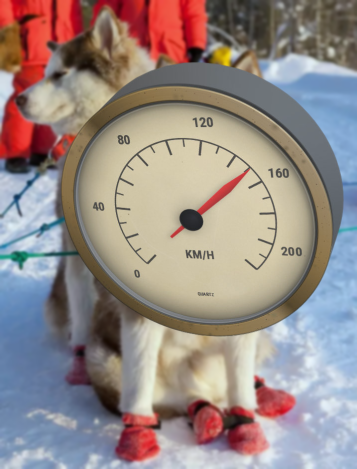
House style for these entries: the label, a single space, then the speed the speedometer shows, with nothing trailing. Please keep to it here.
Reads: 150 km/h
